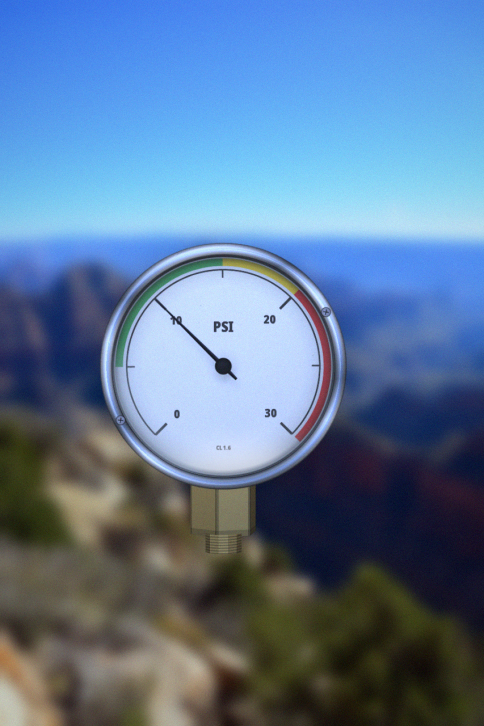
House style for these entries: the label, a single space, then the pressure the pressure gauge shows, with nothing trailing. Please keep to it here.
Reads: 10 psi
